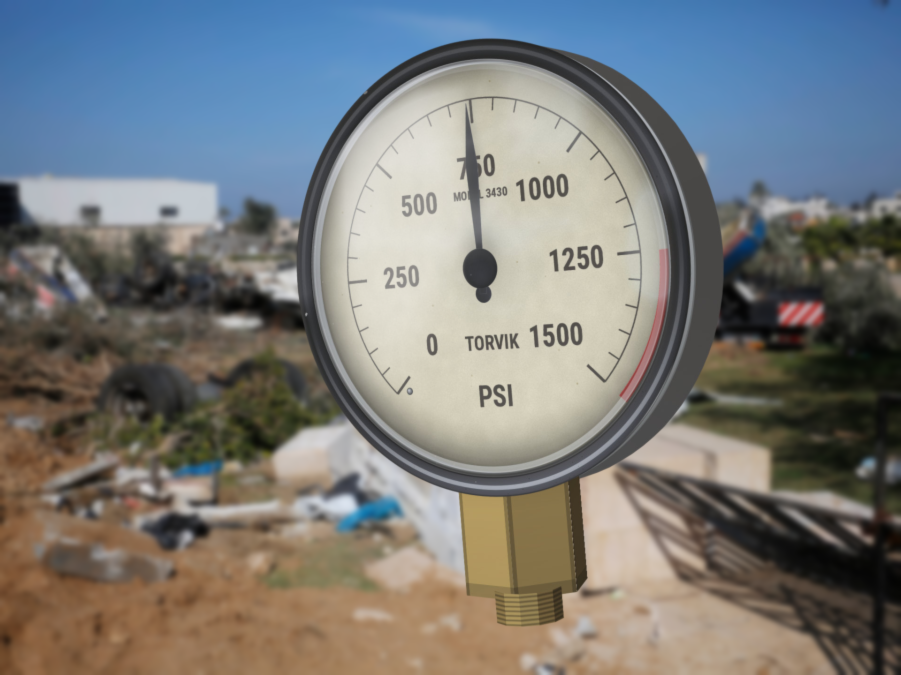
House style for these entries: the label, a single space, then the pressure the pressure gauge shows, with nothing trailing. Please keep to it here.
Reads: 750 psi
